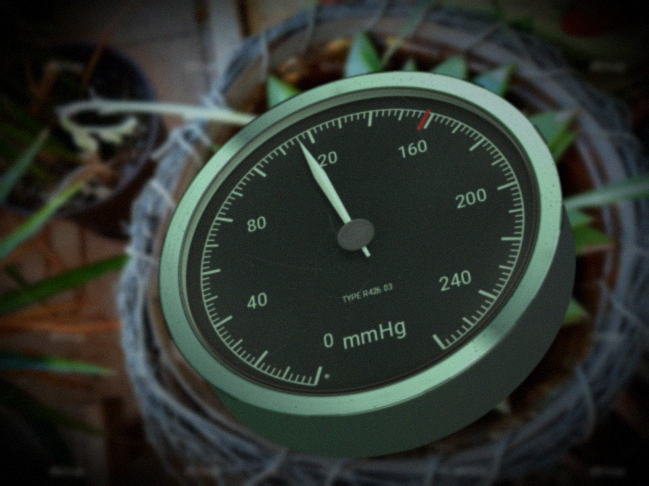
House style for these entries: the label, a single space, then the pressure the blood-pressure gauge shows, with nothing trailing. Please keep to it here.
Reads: 116 mmHg
